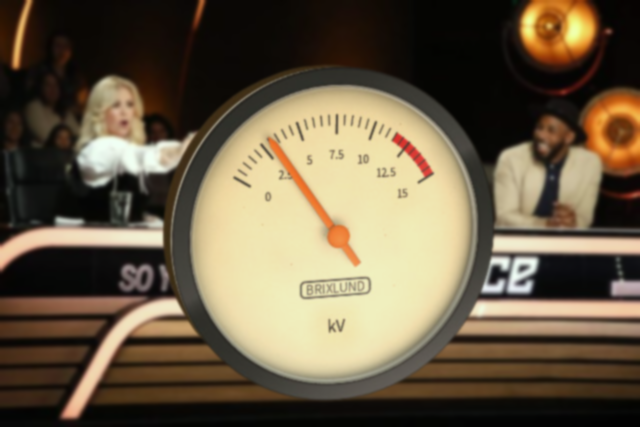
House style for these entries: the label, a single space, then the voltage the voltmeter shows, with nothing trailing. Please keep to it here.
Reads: 3 kV
